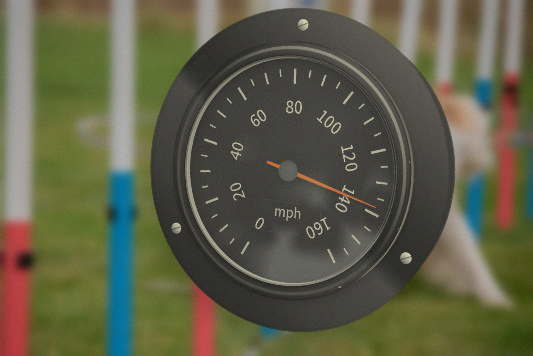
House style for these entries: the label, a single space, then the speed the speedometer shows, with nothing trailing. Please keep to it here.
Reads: 137.5 mph
